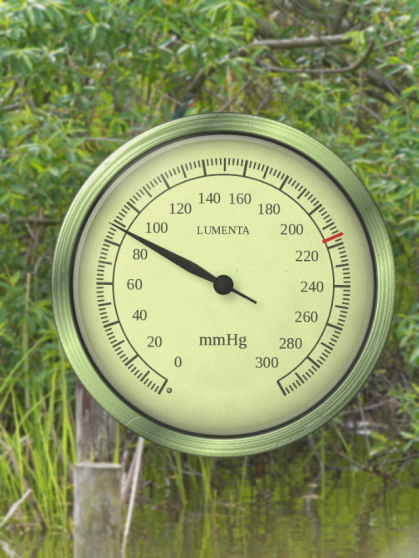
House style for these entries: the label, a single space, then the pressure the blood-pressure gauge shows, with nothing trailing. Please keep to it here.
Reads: 88 mmHg
